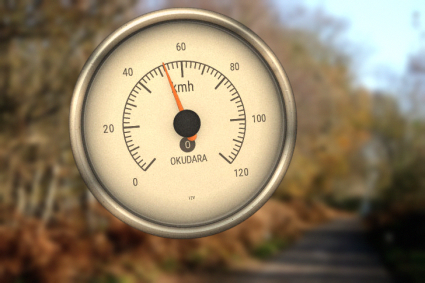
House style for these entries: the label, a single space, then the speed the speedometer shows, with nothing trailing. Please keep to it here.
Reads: 52 km/h
